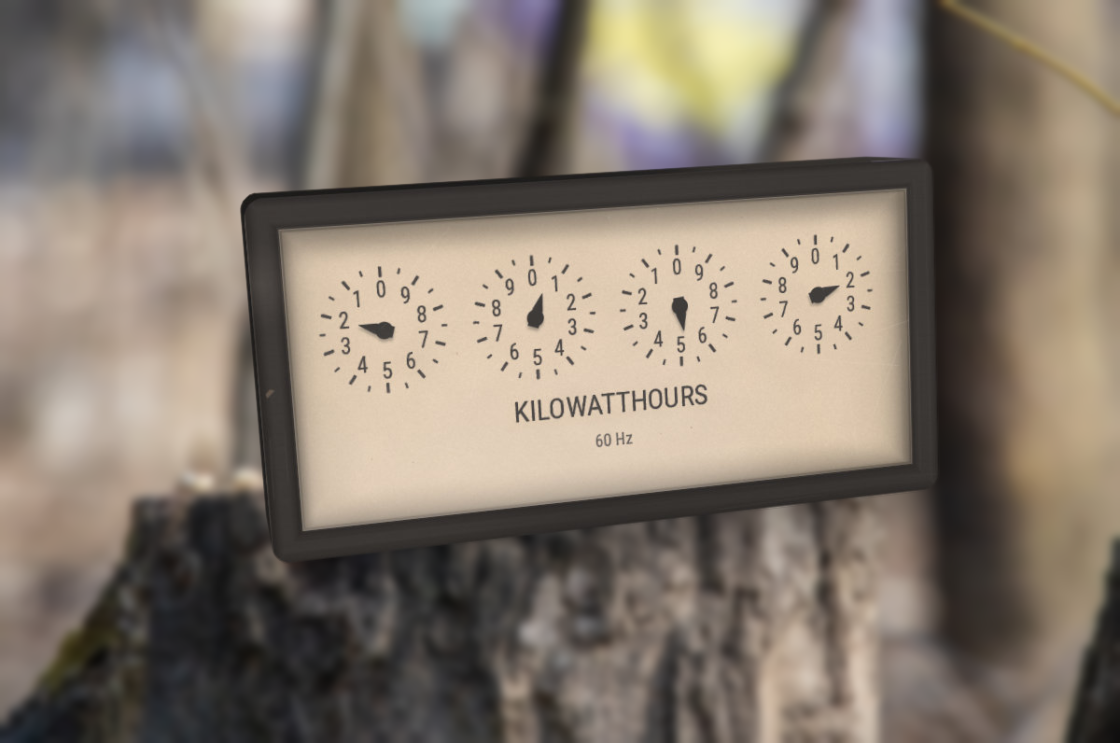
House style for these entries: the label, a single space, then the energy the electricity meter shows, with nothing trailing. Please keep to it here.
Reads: 2052 kWh
